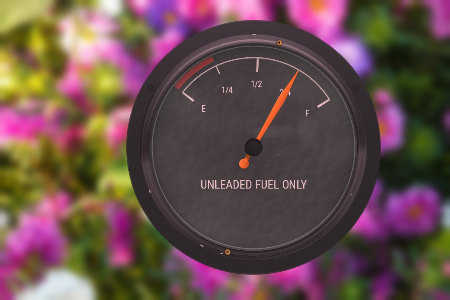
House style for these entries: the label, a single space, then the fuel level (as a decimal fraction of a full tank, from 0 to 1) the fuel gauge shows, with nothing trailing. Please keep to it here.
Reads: 0.75
